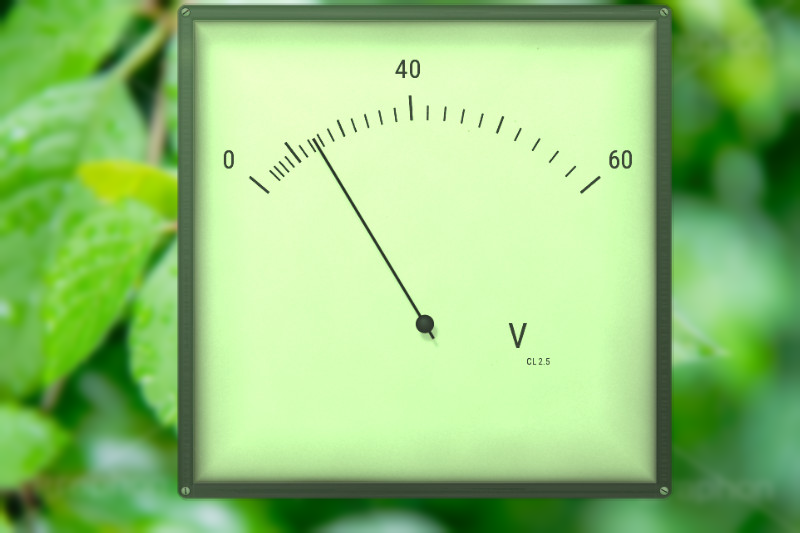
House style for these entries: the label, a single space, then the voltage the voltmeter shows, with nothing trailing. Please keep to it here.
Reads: 25 V
